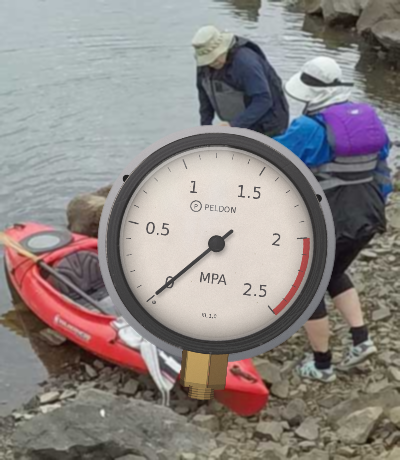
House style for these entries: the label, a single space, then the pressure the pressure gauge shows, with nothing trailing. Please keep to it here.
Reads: 0 MPa
